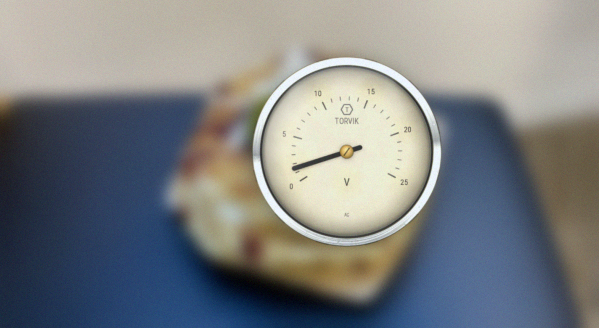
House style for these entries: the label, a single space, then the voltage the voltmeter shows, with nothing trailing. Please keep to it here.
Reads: 1.5 V
